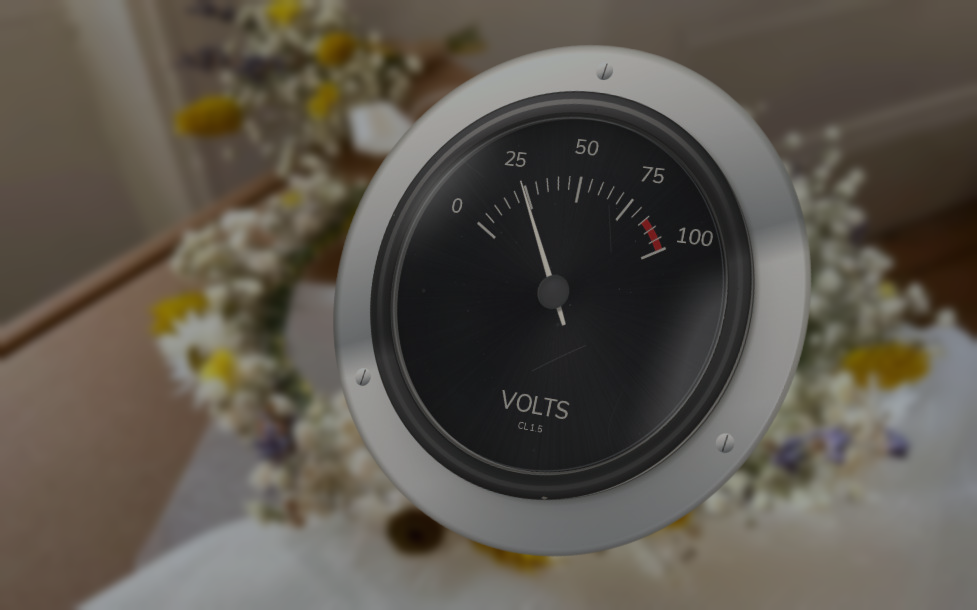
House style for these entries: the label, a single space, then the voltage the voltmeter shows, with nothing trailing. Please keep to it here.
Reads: 25 V
